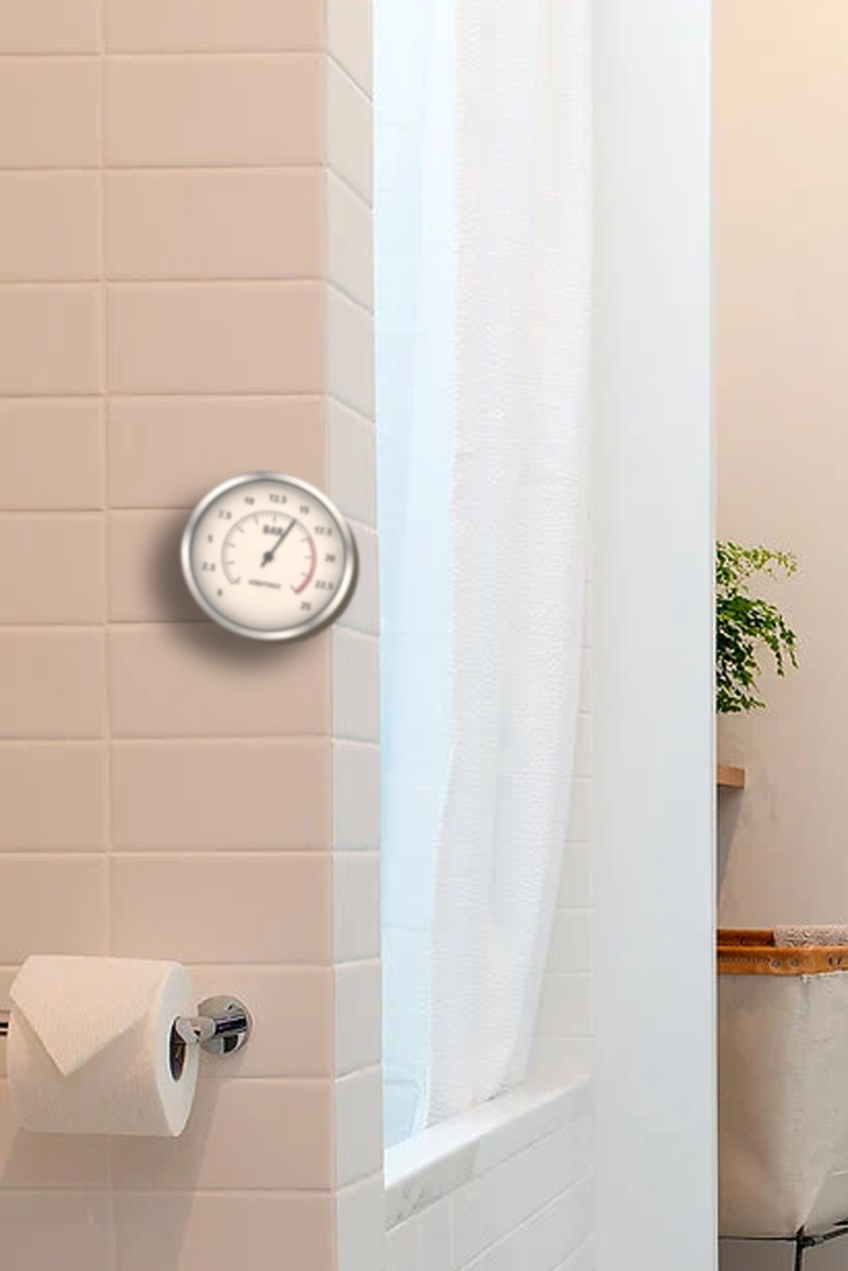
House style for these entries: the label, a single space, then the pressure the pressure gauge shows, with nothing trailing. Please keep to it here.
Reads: 15 bar
